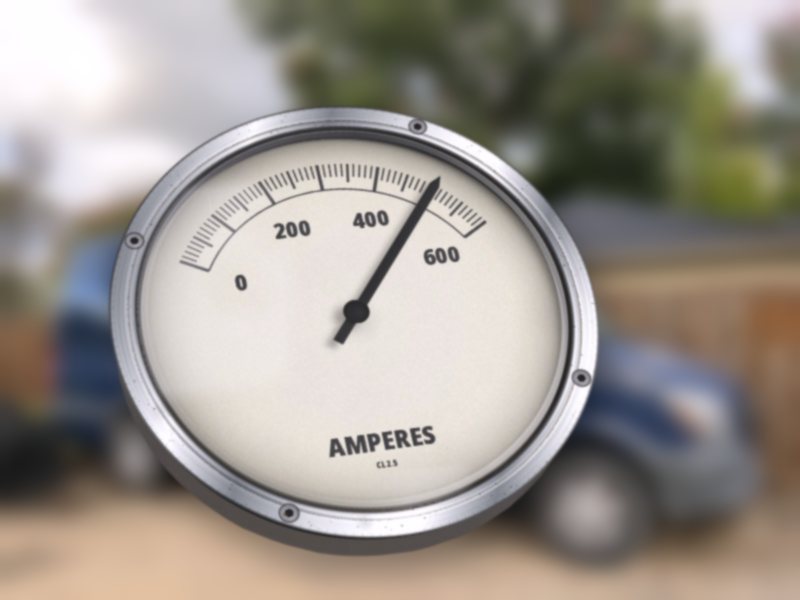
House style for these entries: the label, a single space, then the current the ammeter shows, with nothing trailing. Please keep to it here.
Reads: 500 A
